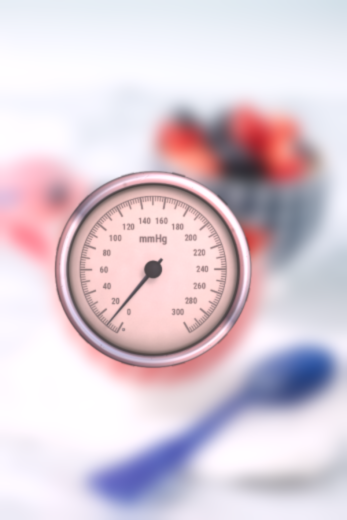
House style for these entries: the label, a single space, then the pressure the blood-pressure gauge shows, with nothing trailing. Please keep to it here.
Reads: 10 mmHg
